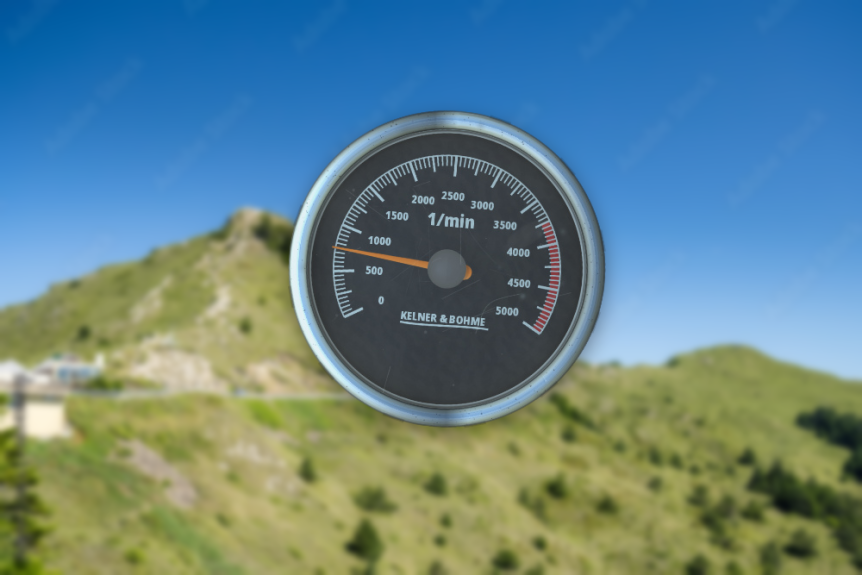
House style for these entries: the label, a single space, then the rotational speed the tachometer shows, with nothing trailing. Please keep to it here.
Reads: 750 rpm
